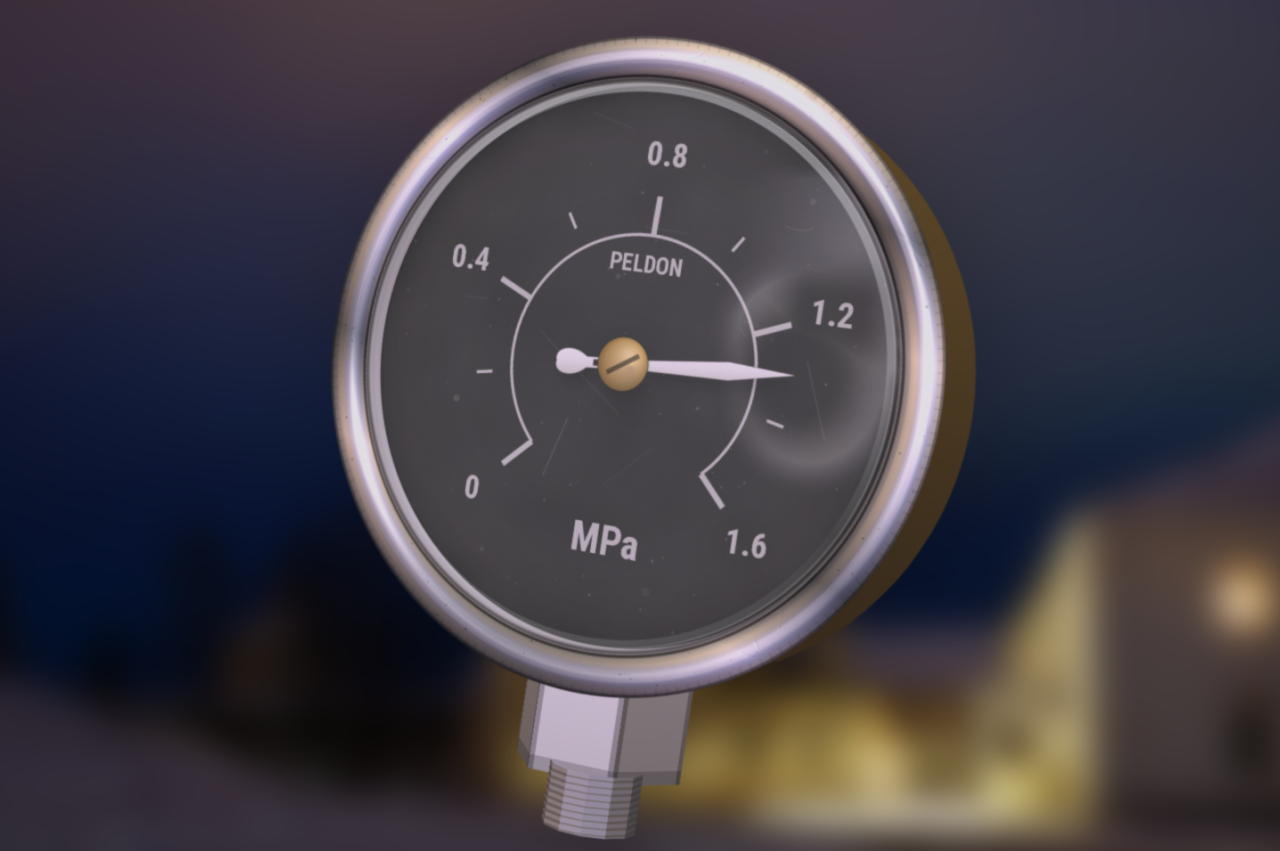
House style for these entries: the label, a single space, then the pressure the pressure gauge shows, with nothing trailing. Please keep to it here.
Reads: 1.3 MPa
